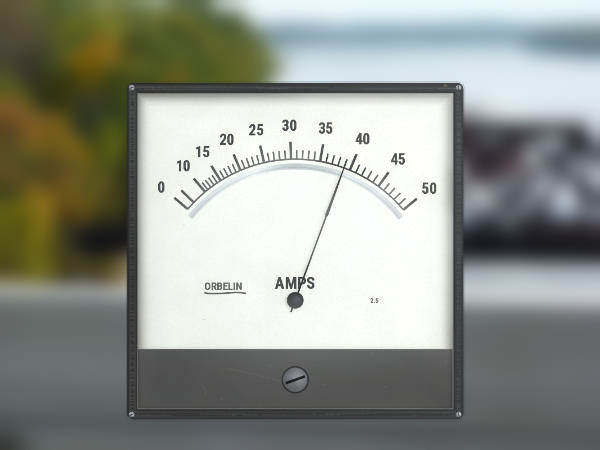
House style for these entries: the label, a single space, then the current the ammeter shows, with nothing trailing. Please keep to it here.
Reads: 39 A
